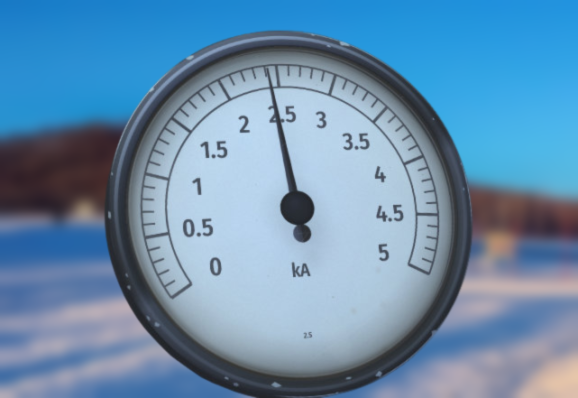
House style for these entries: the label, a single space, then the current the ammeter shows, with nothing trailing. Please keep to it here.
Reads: 2.4 kA
